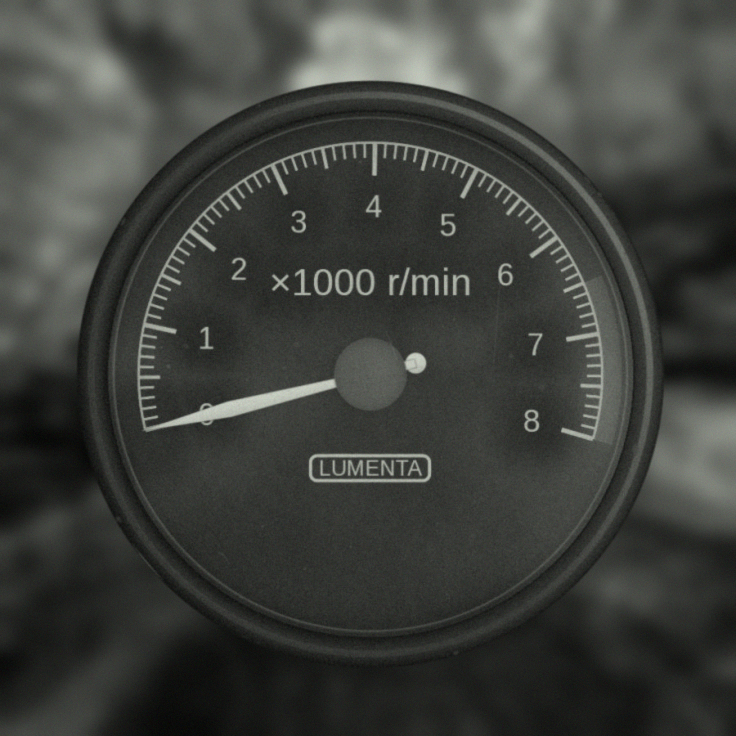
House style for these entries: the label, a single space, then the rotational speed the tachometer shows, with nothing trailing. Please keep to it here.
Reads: 0 rpm
